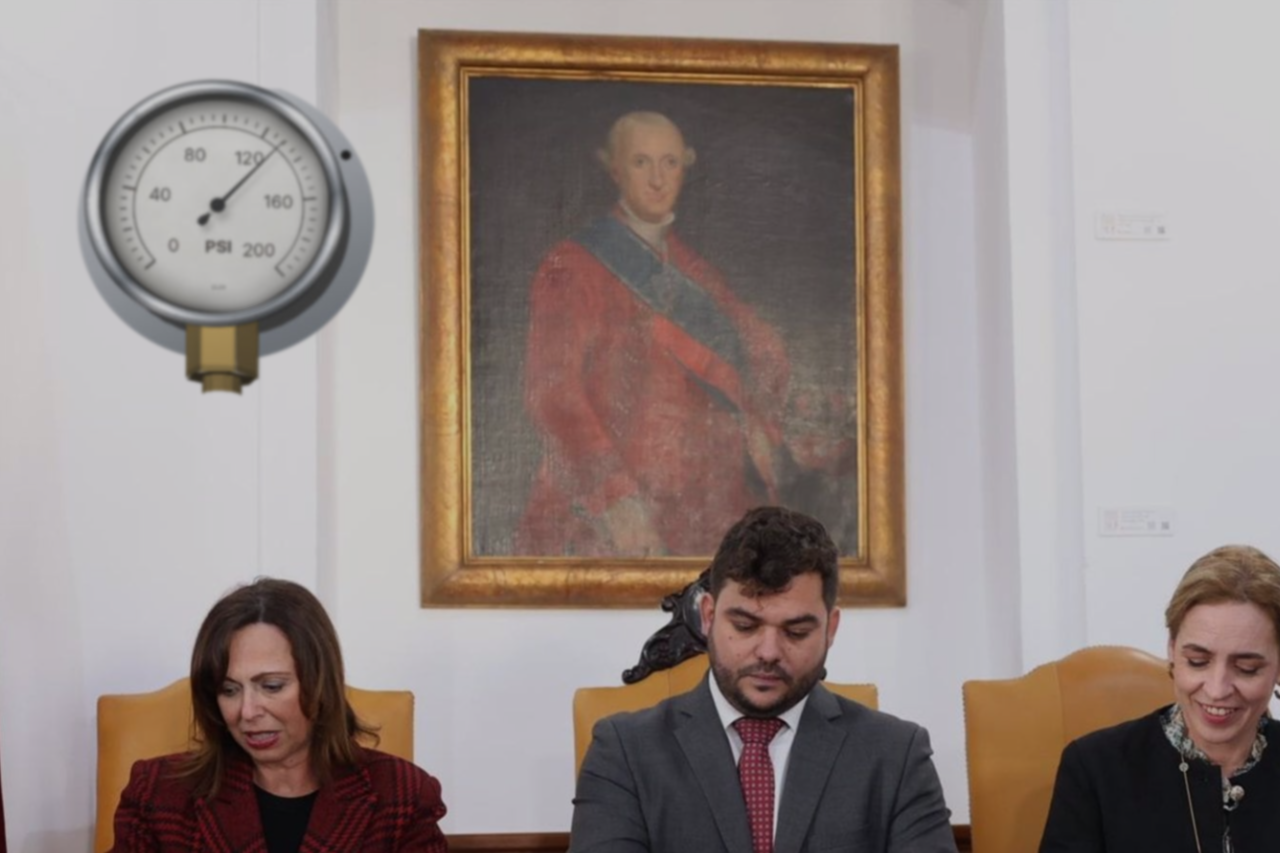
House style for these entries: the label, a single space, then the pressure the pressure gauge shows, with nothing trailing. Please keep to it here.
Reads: 130 psi
